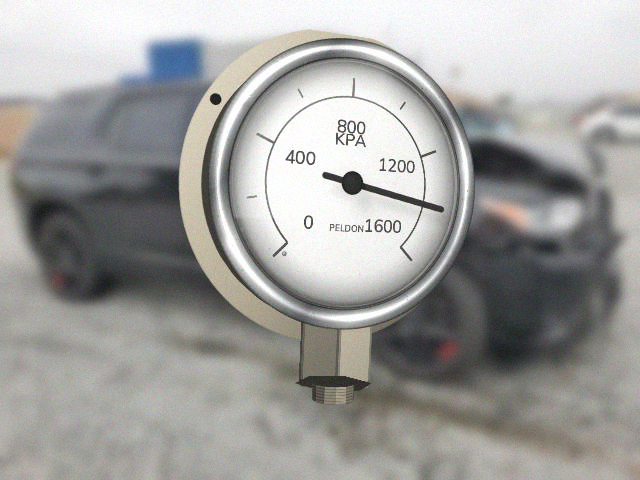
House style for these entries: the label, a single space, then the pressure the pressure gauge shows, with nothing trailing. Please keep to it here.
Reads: 1400 kPa
